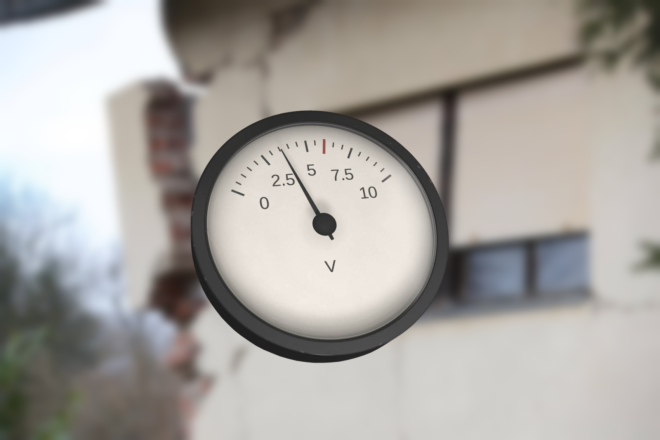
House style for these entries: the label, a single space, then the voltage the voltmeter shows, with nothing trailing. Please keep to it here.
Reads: 3.5 V
